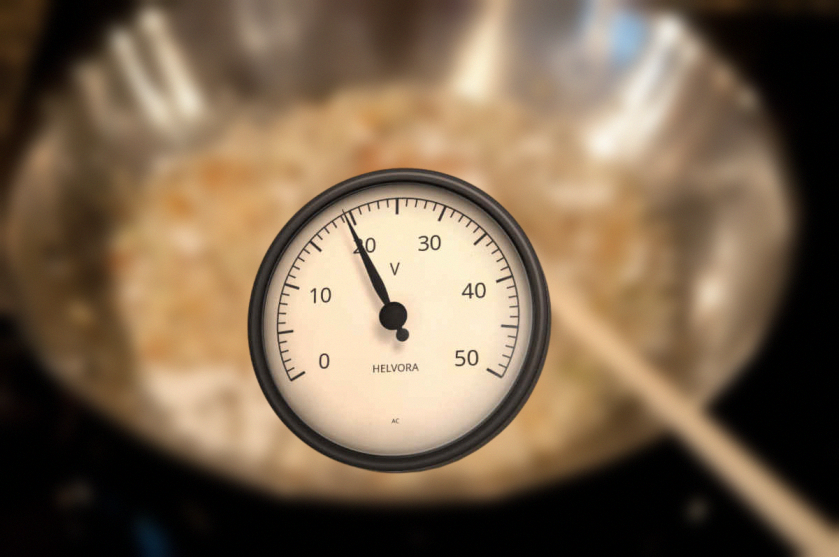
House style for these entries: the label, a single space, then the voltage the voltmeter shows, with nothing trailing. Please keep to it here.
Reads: 19.5 V
